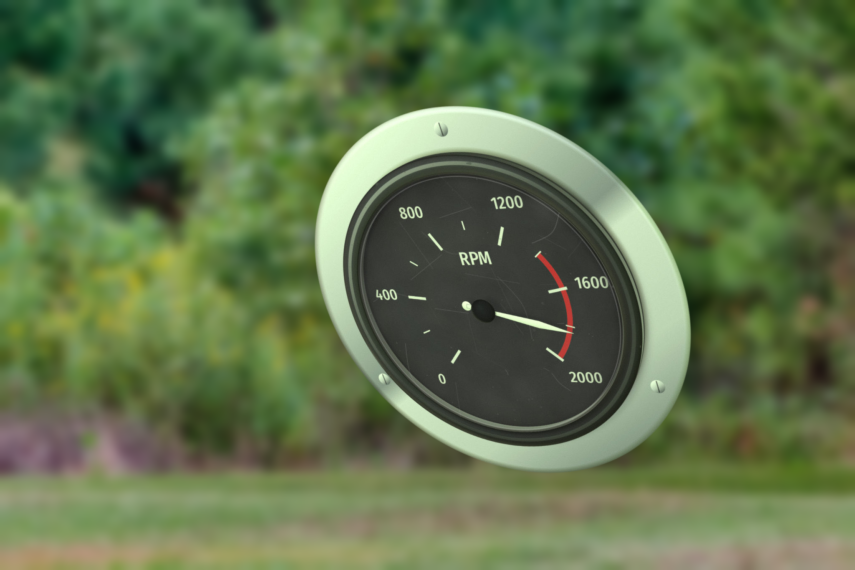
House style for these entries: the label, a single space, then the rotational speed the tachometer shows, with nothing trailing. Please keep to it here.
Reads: 1800 rpm
